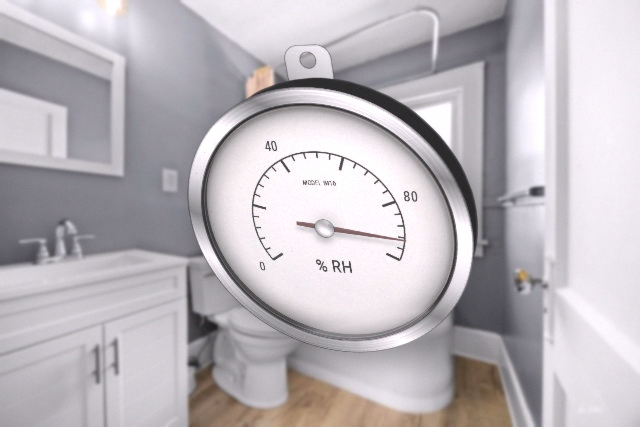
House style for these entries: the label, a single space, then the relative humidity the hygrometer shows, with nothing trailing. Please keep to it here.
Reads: 92 %
